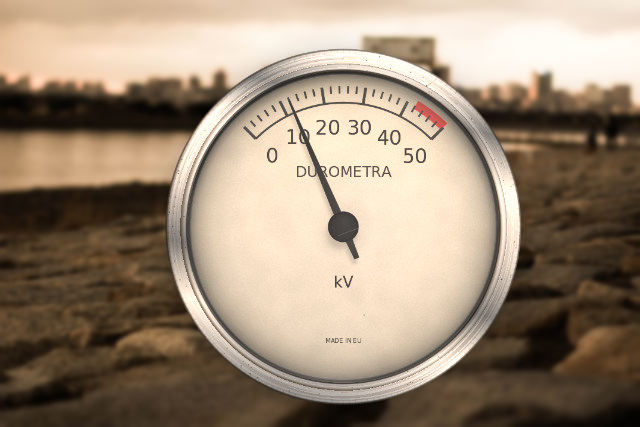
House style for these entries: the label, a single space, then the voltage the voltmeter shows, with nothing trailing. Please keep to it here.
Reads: 12 kV
